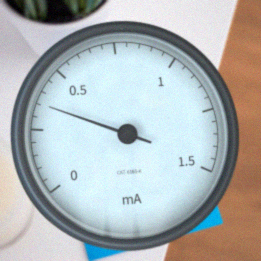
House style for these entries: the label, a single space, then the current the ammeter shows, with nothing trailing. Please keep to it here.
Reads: 0.35 mA
